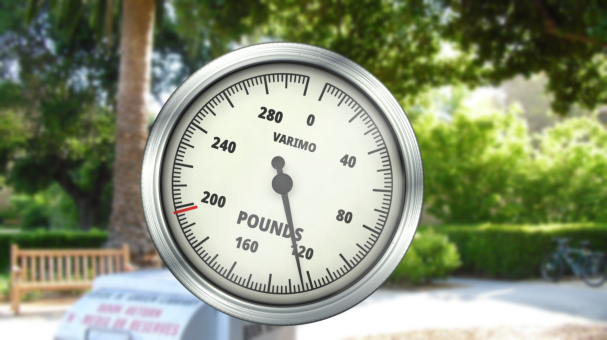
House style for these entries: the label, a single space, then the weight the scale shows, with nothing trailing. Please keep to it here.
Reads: 124 lb
